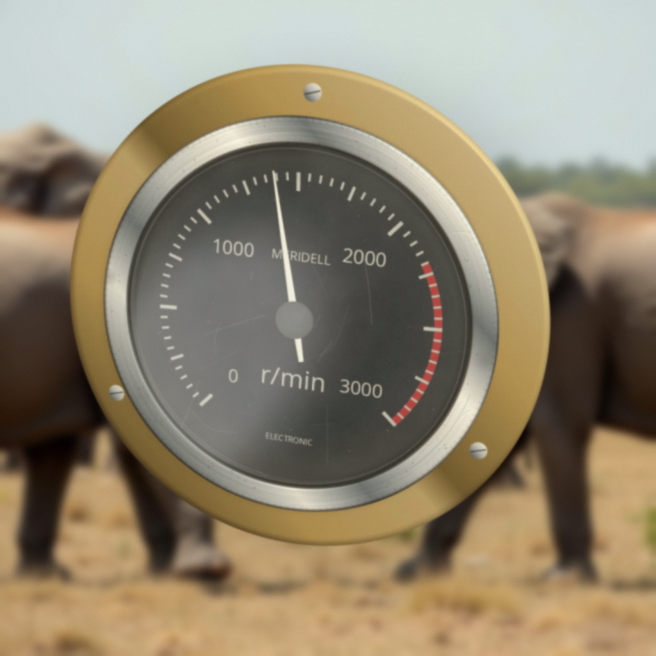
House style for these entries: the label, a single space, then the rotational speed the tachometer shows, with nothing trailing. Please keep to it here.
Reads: 1400 rpm
